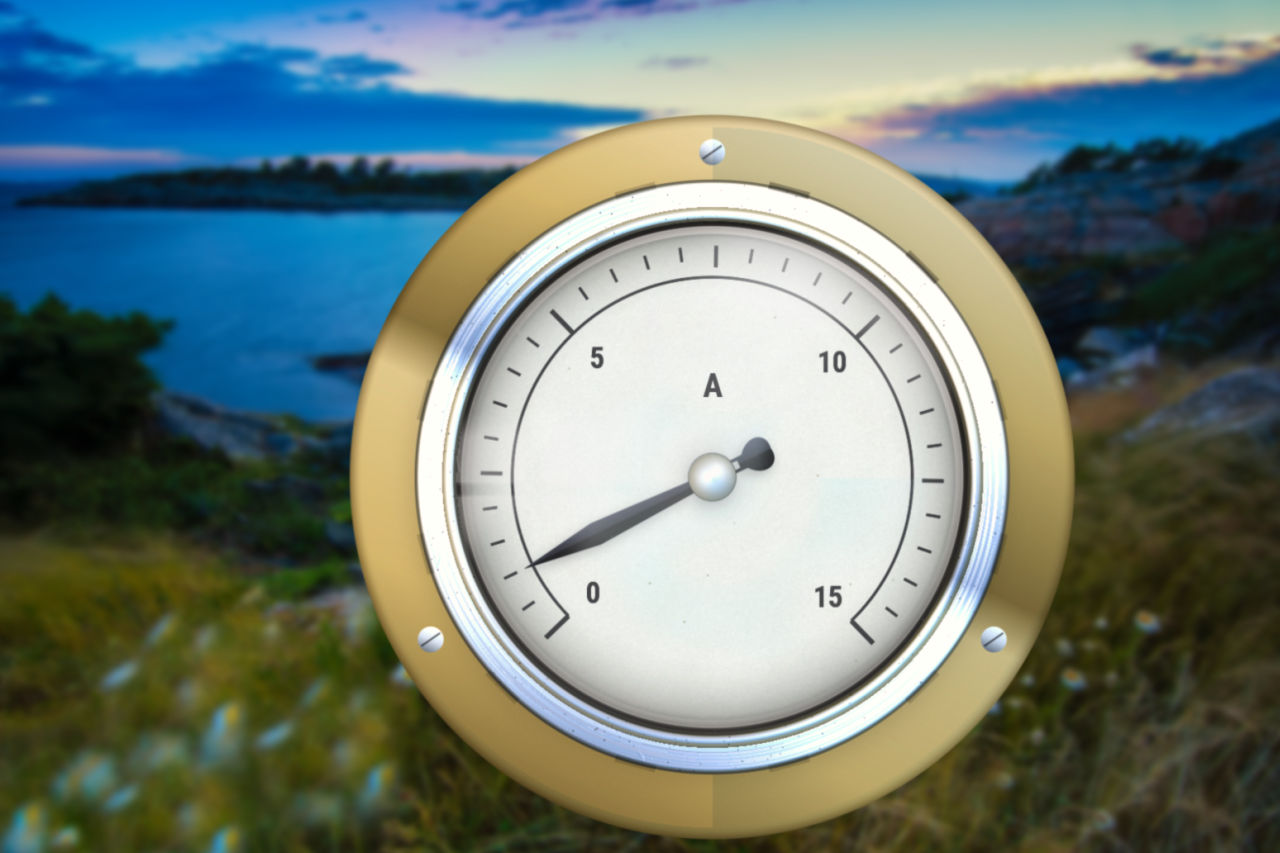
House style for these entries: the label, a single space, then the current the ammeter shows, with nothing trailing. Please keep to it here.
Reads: 1 A
